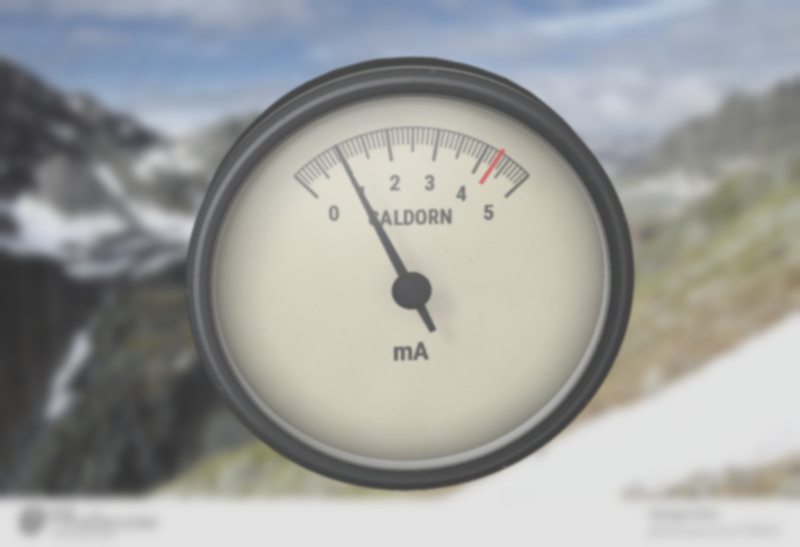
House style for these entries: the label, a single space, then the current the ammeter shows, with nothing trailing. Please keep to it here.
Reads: 1 mA
